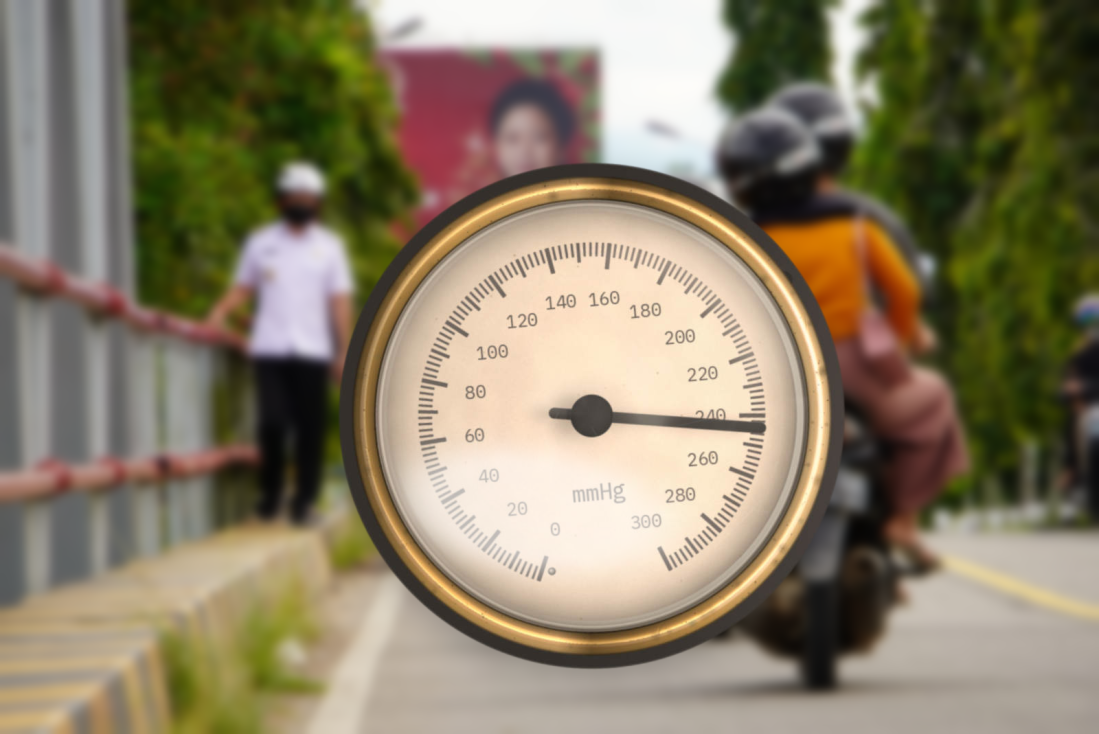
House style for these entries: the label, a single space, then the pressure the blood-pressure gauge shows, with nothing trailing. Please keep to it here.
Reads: 244 mmHg
